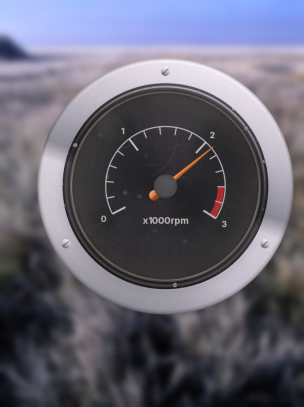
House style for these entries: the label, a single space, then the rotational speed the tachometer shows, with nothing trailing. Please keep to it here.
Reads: 2100 rpm
